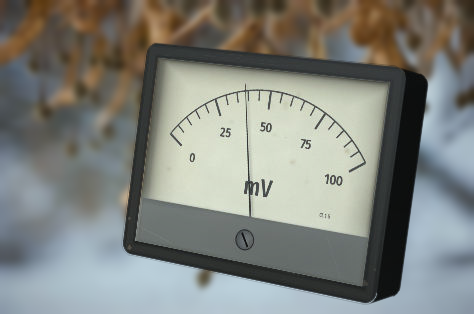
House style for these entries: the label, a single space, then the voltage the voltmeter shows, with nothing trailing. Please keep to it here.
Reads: 40 mV
